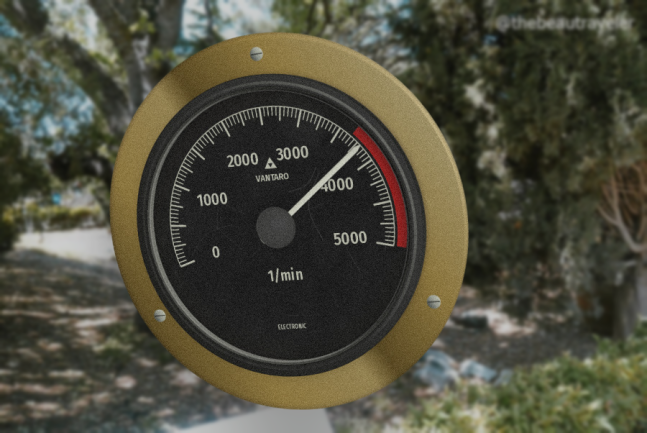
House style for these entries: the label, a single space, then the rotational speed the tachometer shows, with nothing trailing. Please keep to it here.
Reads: 3800 rpm
